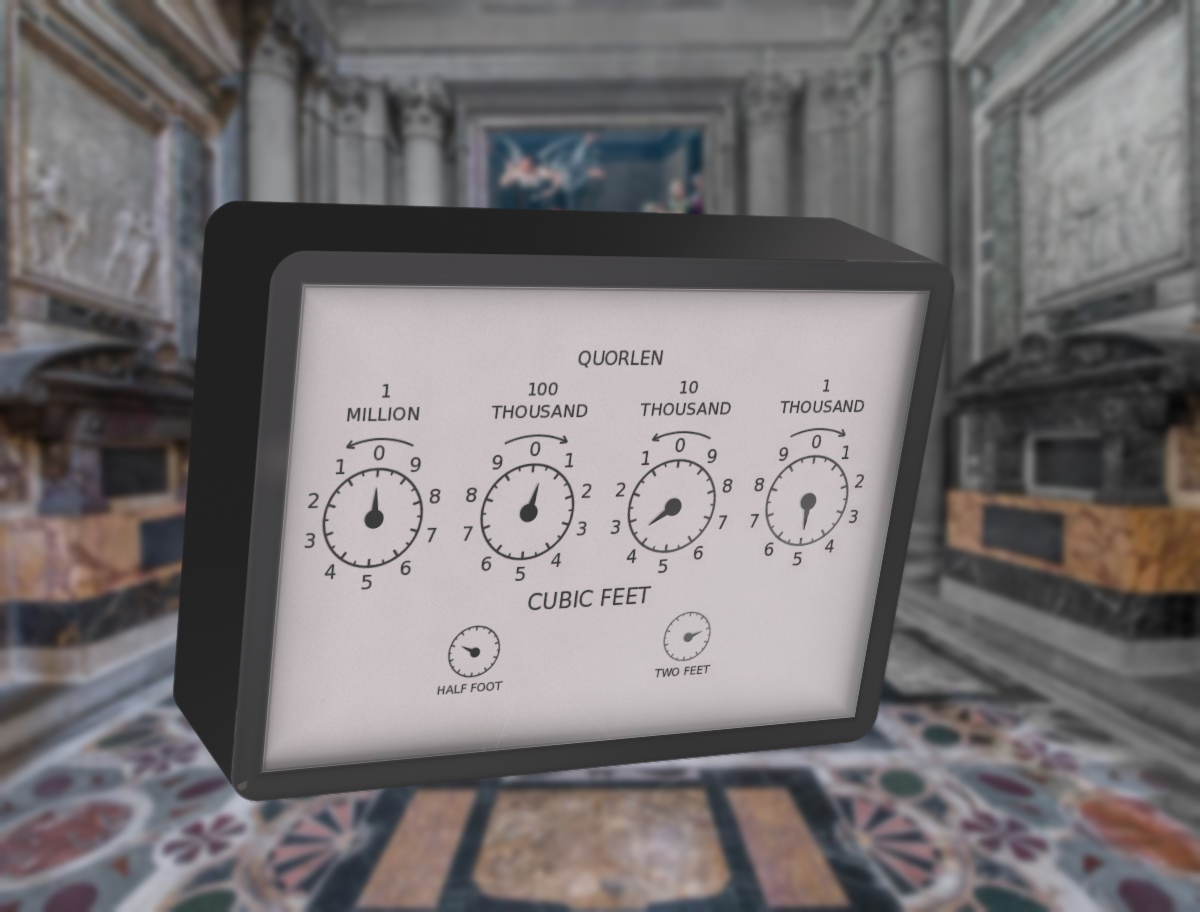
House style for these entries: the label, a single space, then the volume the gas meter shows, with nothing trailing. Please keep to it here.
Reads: 3500 ft³
